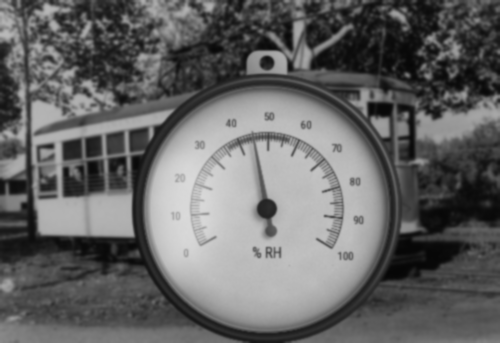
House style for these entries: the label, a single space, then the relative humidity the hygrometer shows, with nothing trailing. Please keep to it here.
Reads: 45 %
